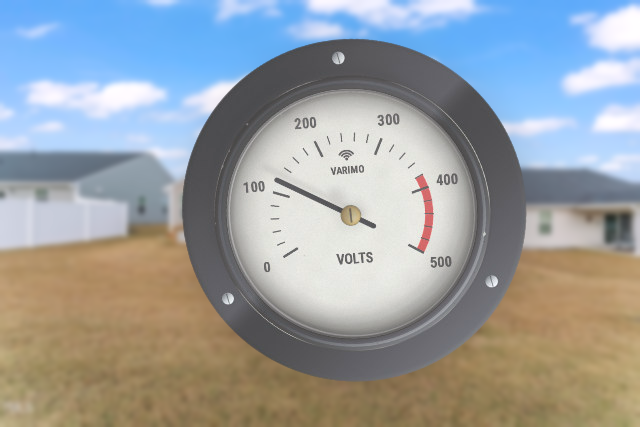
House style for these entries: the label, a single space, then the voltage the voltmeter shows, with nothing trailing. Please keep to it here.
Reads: 120 V
